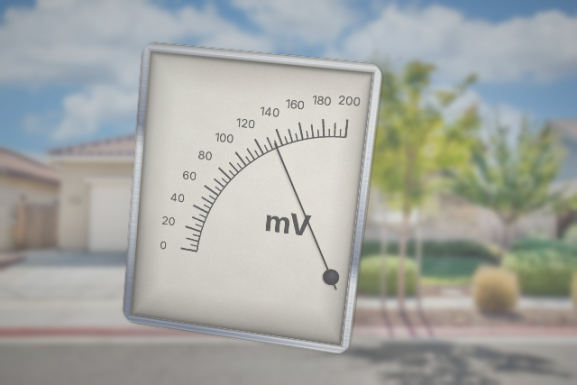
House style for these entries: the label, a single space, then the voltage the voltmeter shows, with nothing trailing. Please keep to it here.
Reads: 135 mV
